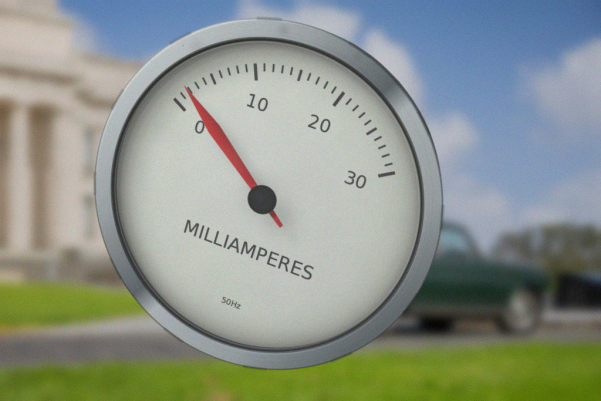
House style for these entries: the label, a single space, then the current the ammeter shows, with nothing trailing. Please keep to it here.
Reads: 2 mA
